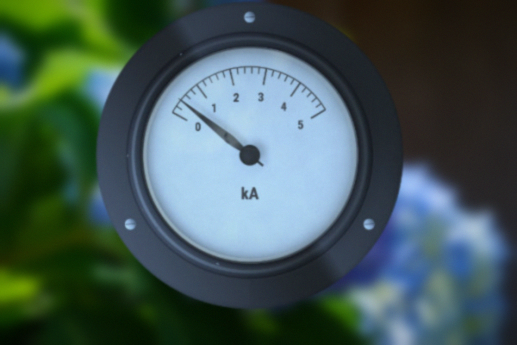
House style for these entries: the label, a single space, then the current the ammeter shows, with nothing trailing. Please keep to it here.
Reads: 0.4 kA
